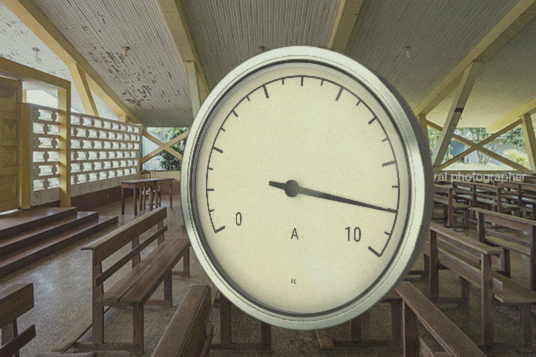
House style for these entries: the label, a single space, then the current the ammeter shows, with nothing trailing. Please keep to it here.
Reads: 9 A
